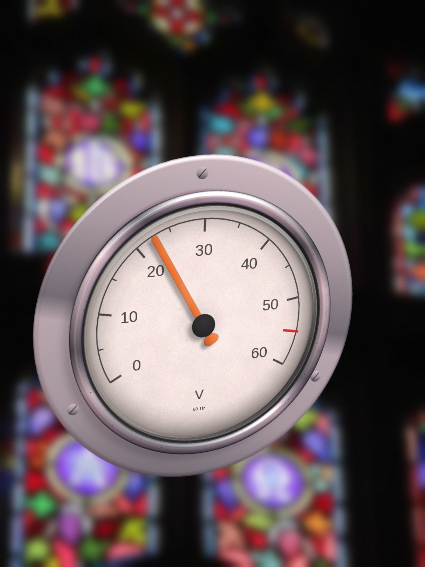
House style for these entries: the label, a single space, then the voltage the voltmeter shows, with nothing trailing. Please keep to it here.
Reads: 22.5 V
